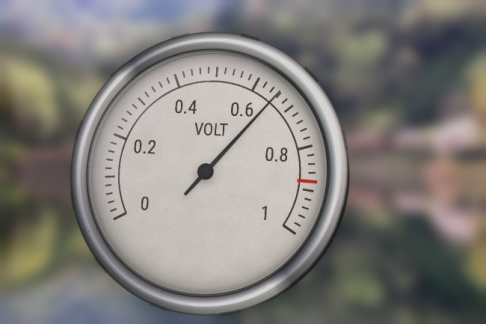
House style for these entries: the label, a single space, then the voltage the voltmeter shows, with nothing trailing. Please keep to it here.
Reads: 0.66 V
